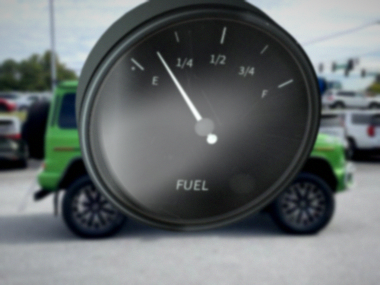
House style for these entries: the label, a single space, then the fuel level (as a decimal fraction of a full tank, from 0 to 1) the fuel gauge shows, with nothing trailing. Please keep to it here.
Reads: 0.125
